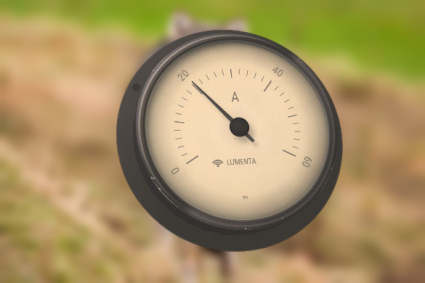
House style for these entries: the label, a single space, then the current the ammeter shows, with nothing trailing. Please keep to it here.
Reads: 20 A
